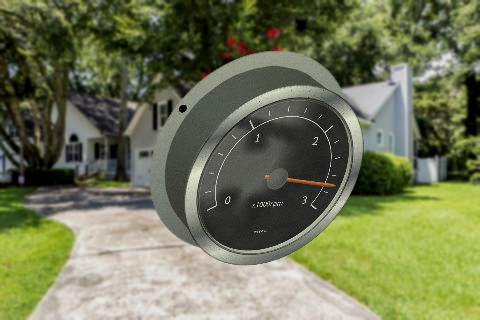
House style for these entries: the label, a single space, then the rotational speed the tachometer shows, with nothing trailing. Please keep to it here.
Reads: 2700 rpm
